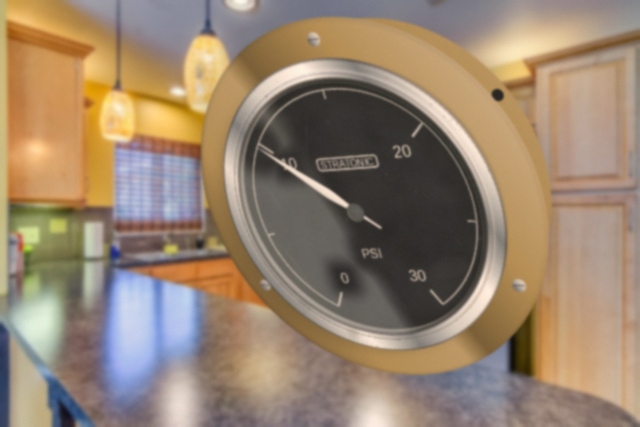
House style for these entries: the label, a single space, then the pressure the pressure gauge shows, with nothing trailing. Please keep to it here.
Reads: 10 psi
